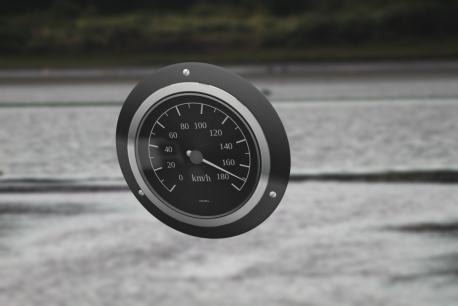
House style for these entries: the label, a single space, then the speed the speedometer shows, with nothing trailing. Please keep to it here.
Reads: 170 km/h
